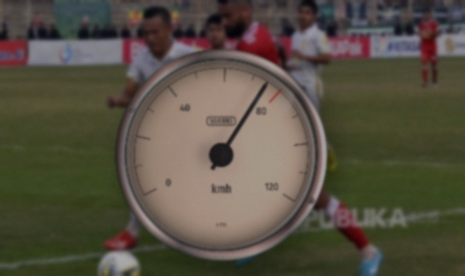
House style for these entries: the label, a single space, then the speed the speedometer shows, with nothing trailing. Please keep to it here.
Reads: 75 km/h
